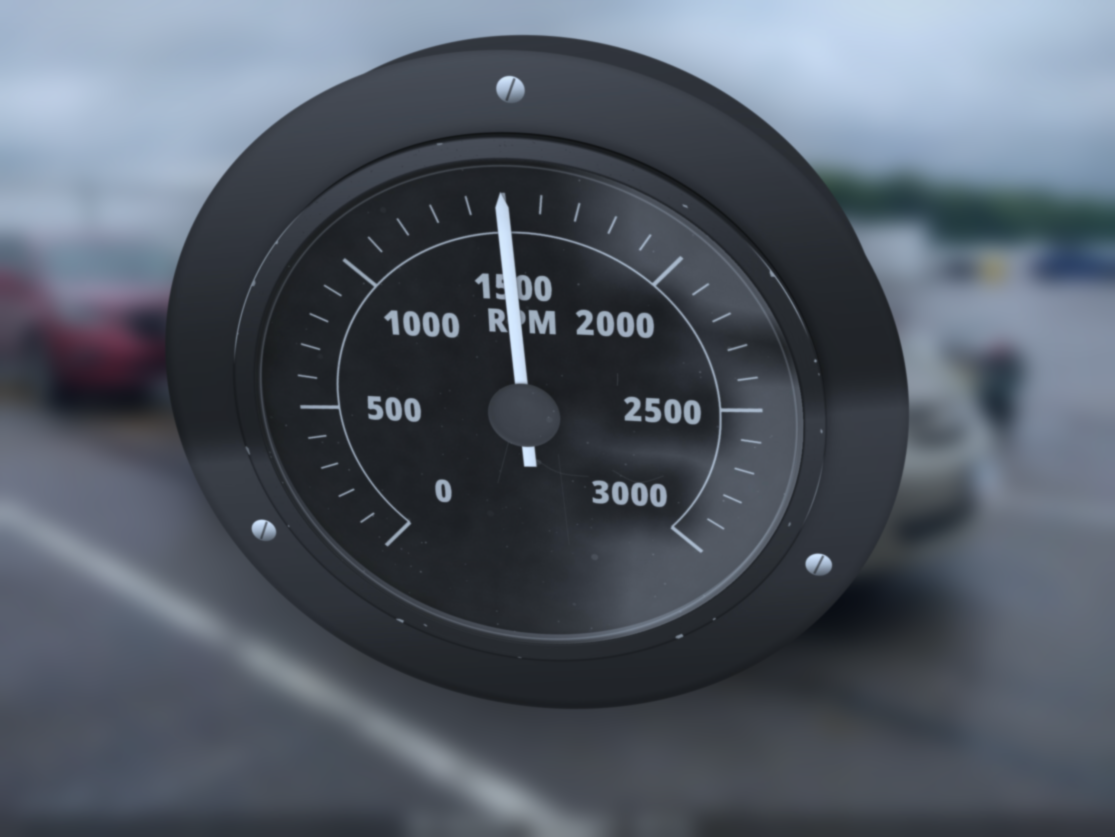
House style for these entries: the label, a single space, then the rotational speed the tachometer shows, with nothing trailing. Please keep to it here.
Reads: 1500 rpm
